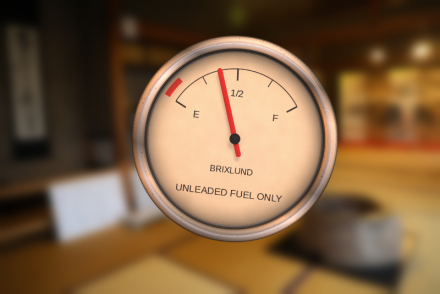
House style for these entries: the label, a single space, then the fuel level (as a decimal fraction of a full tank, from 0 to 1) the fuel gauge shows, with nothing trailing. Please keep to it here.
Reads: 0.375
